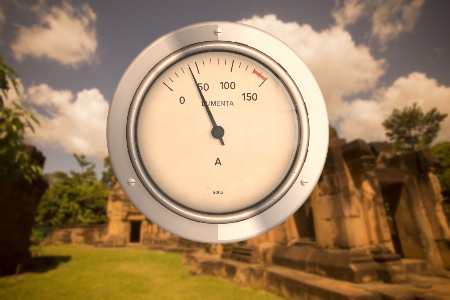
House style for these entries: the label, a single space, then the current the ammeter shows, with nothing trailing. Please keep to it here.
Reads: 40 A
